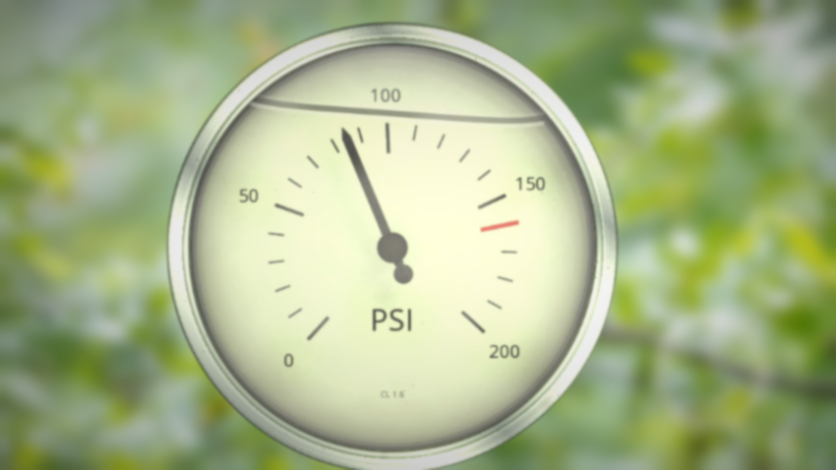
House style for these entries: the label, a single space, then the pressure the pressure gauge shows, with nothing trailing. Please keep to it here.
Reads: 85 psi
